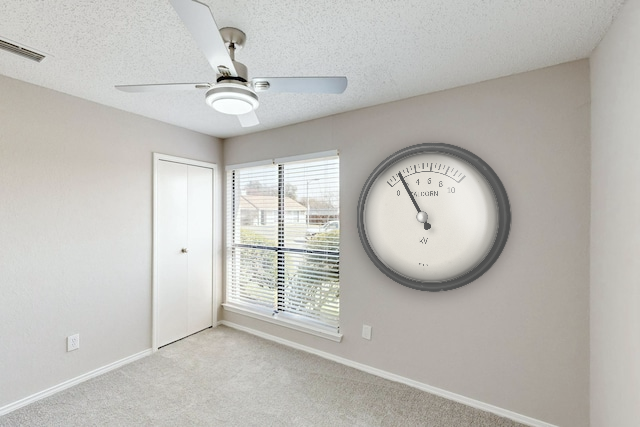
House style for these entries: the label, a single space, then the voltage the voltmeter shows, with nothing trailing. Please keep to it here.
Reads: 2 kV
